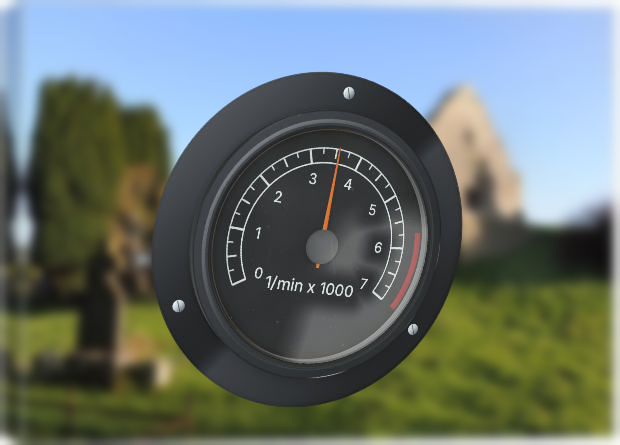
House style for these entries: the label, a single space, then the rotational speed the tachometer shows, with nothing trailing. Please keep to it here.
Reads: 3500 rpm
